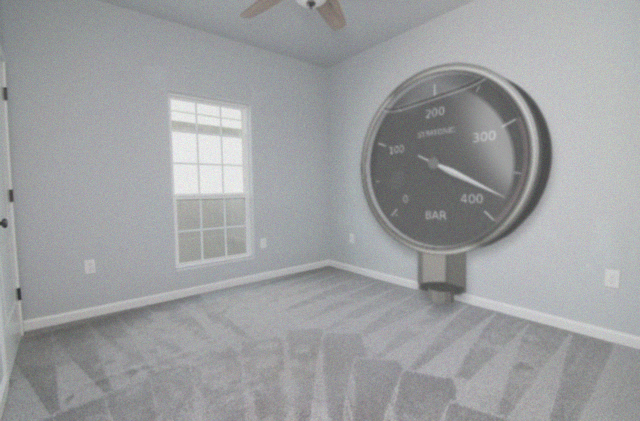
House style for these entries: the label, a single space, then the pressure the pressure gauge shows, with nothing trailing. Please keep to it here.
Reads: 375 bar
